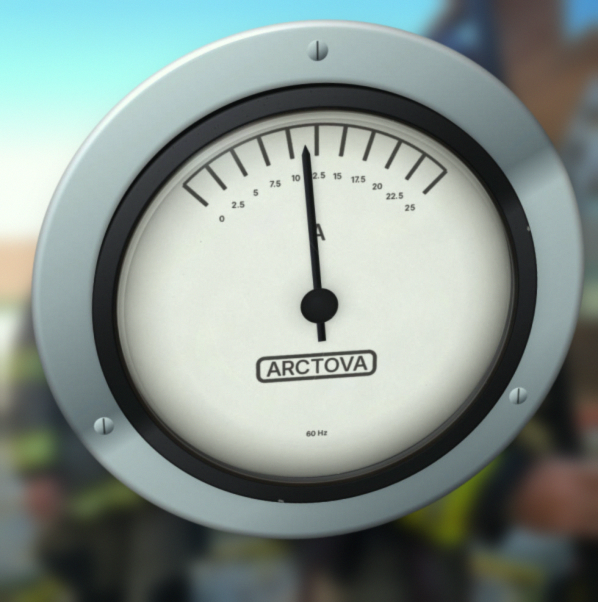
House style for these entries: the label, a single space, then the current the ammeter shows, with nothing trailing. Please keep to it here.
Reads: 11.25 A
